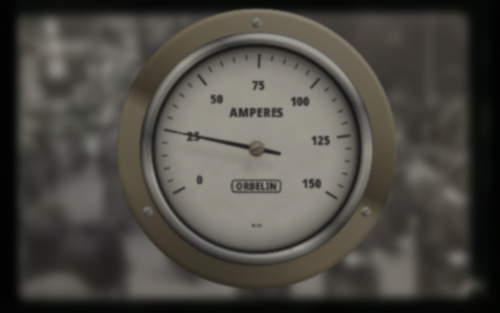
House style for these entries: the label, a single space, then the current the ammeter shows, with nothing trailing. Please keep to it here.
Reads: 25 A
